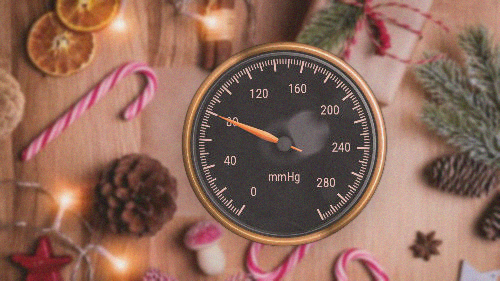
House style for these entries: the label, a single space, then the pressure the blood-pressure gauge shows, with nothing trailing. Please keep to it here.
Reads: 80 mmHg
